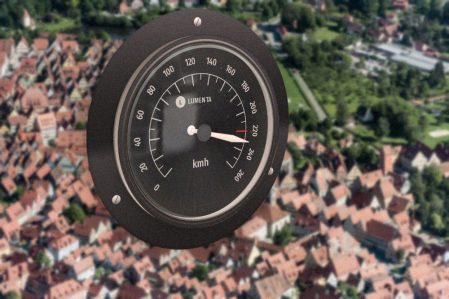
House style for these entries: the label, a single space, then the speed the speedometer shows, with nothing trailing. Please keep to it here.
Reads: 230 km/h
